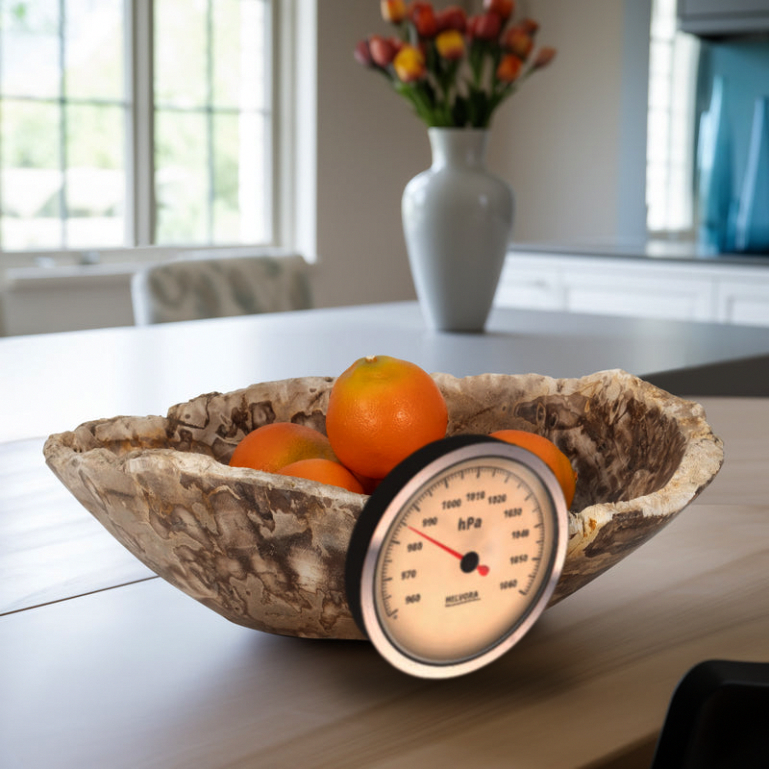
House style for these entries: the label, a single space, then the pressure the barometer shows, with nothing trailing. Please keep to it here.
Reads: 985 hPa
